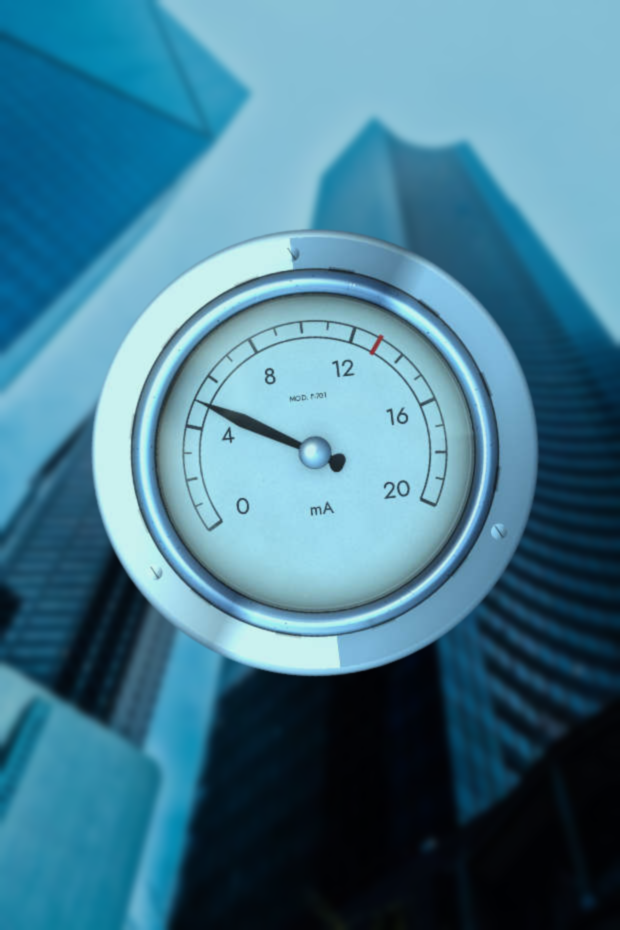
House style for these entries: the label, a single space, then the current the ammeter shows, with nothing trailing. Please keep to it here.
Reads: 5 mA
